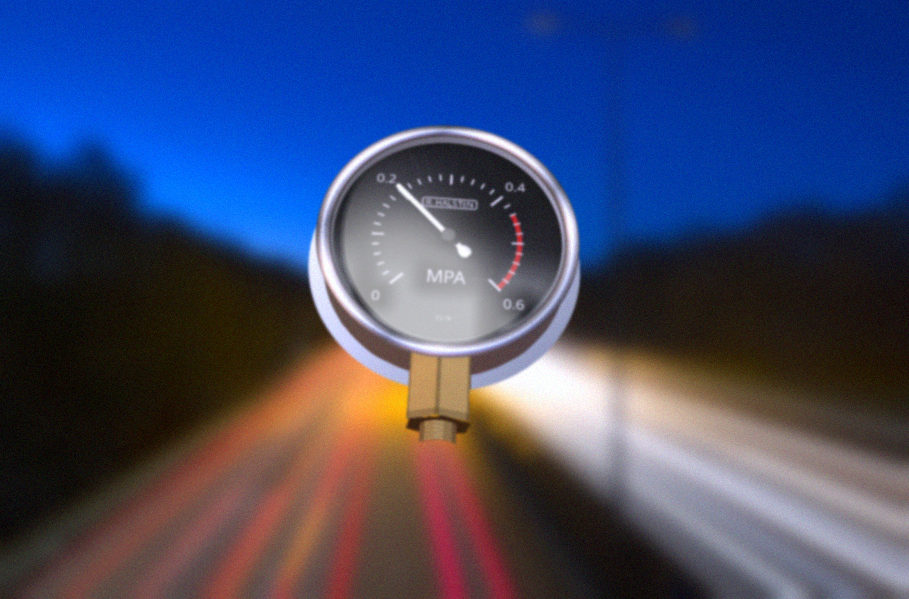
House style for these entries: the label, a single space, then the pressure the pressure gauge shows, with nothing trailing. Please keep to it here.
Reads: 0.2 MPa
